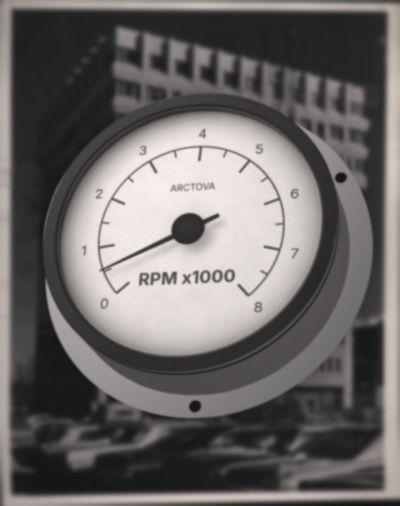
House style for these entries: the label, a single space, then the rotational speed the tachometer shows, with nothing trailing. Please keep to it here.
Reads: 500 rpm
